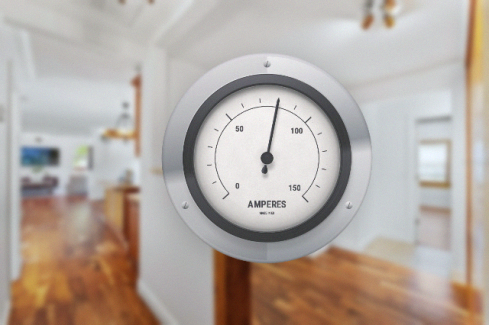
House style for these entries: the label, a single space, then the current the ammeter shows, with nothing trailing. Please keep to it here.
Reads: 80 A
